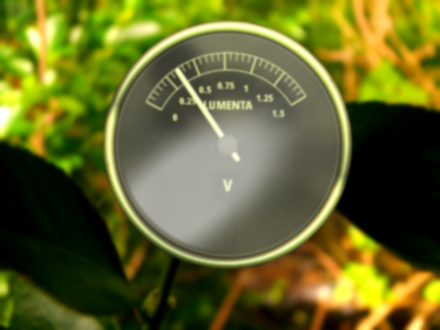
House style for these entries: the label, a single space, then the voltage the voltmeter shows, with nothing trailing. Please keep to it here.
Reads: 0.35 V
